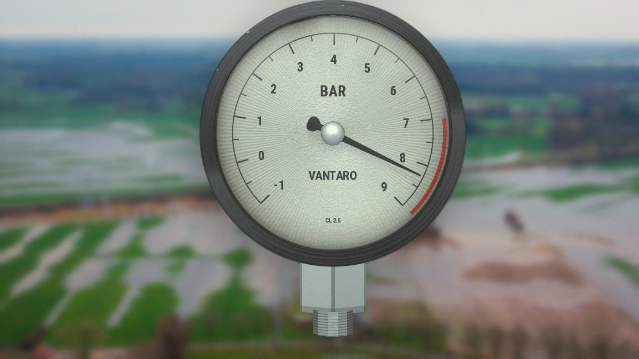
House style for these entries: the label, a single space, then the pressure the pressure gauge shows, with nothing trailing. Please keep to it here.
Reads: 8.25 bar
